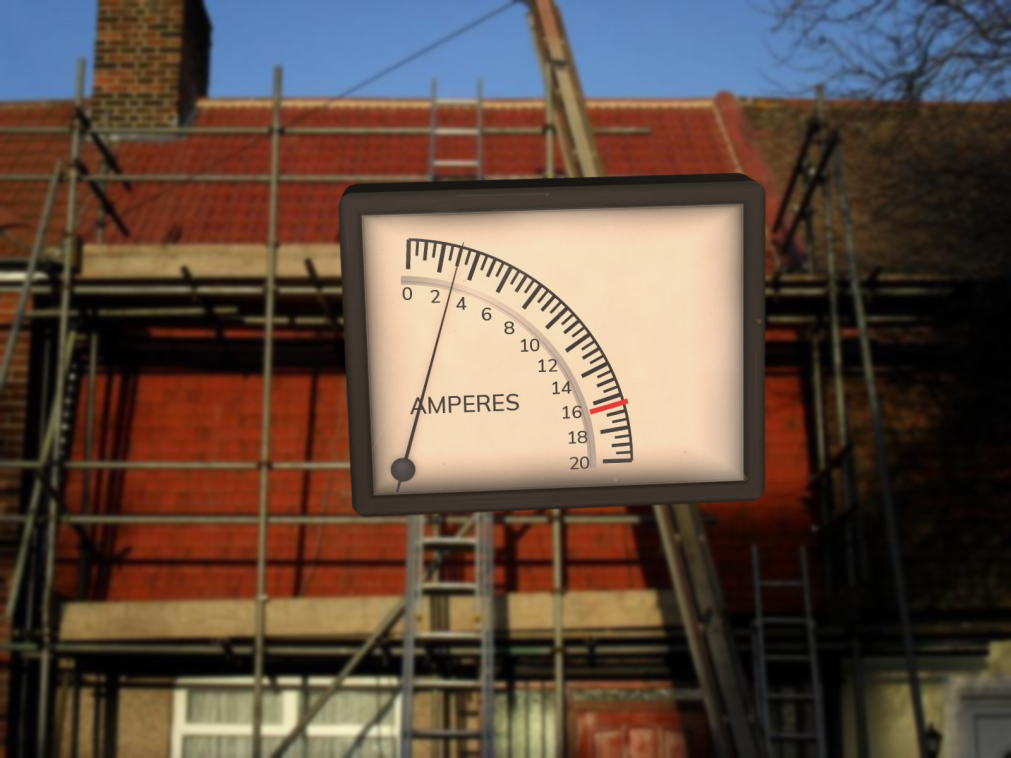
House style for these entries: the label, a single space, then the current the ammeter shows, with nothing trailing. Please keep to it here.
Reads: 3 A
